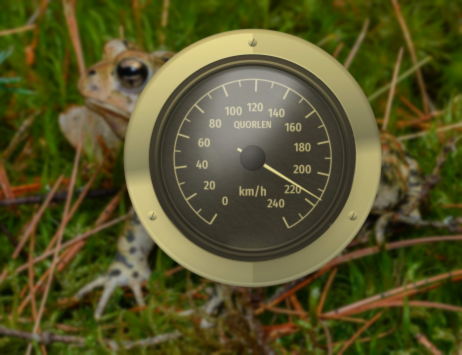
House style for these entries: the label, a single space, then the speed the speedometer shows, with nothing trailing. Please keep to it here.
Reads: 215 km/h
